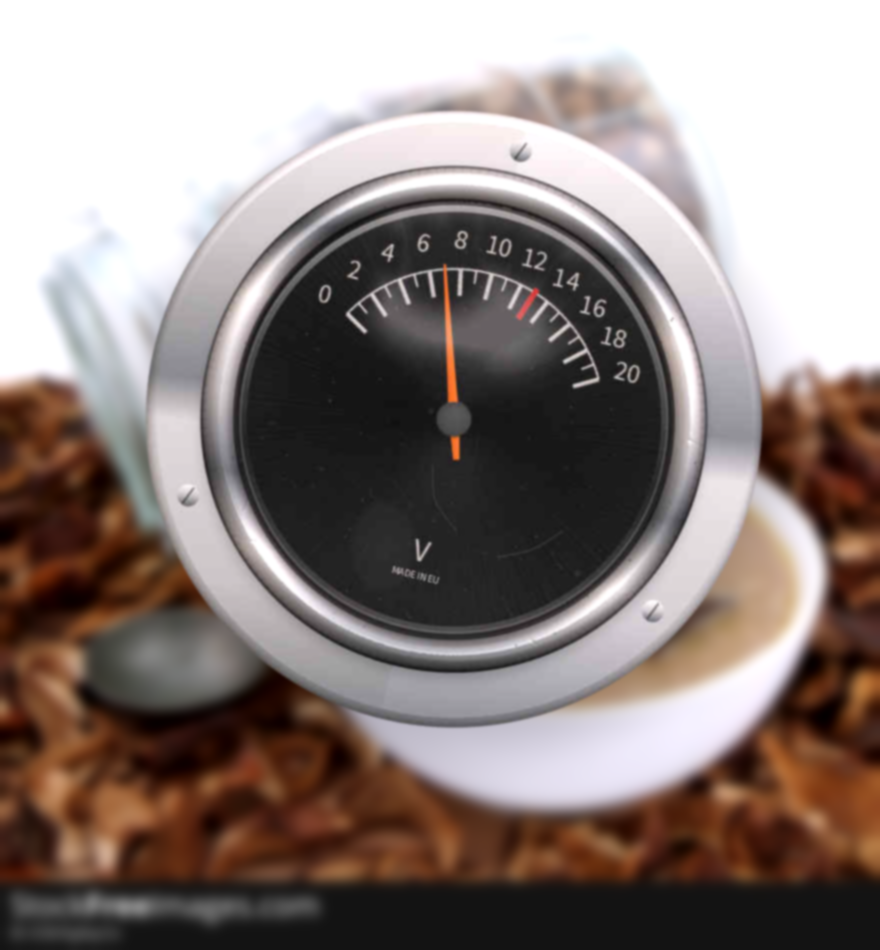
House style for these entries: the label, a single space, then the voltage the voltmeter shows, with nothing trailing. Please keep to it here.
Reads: 7 V
